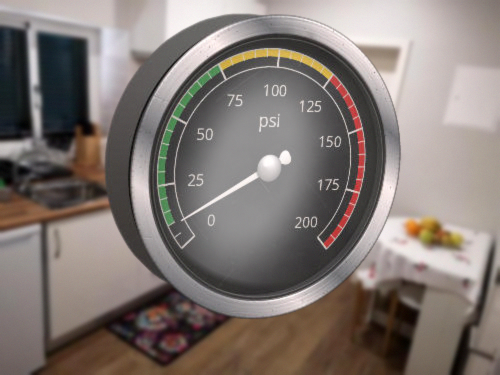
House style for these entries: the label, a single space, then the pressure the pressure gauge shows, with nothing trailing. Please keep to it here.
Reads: 10 psi
